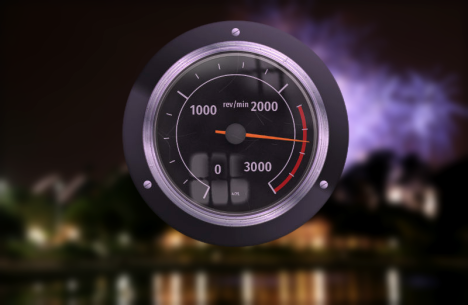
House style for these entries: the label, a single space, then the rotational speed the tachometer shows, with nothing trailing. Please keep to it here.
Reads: 2500 rpm
